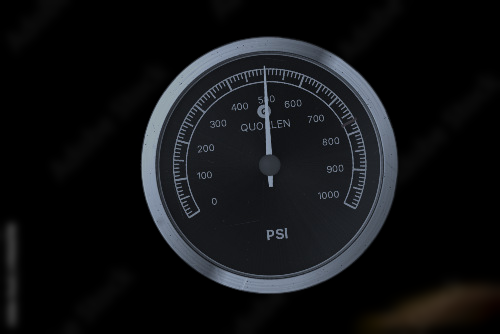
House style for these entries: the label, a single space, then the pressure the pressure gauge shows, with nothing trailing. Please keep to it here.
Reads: 500 psi
